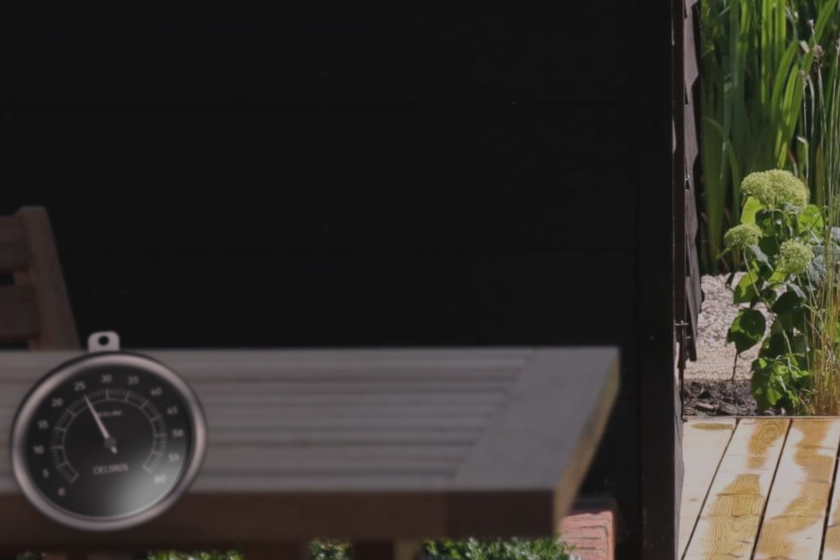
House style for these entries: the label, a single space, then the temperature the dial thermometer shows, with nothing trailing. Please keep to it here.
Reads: 25 °C
